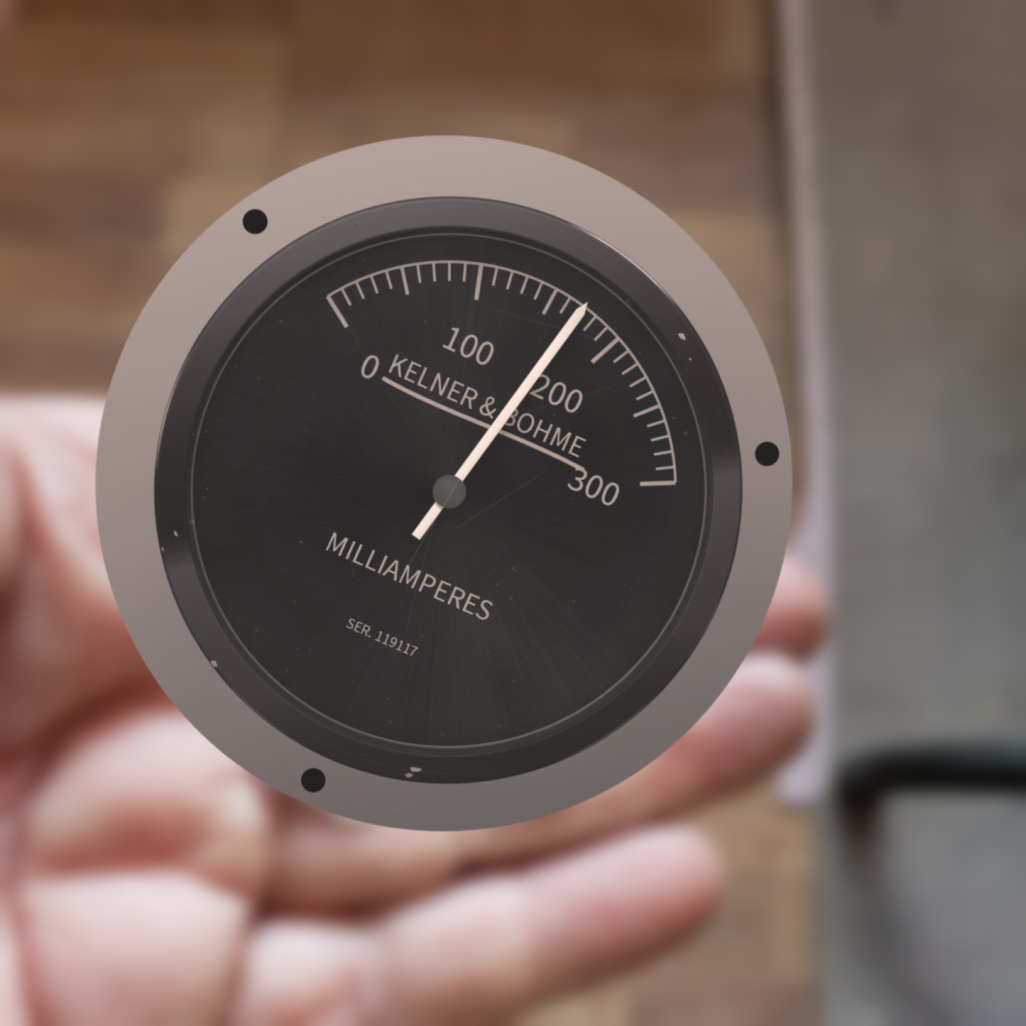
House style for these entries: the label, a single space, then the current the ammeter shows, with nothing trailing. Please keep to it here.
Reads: 170 mA
